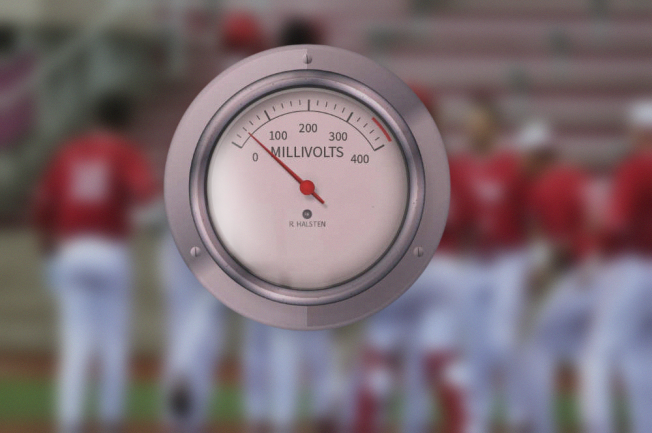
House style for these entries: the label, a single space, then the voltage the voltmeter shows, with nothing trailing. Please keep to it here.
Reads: 40 mV
